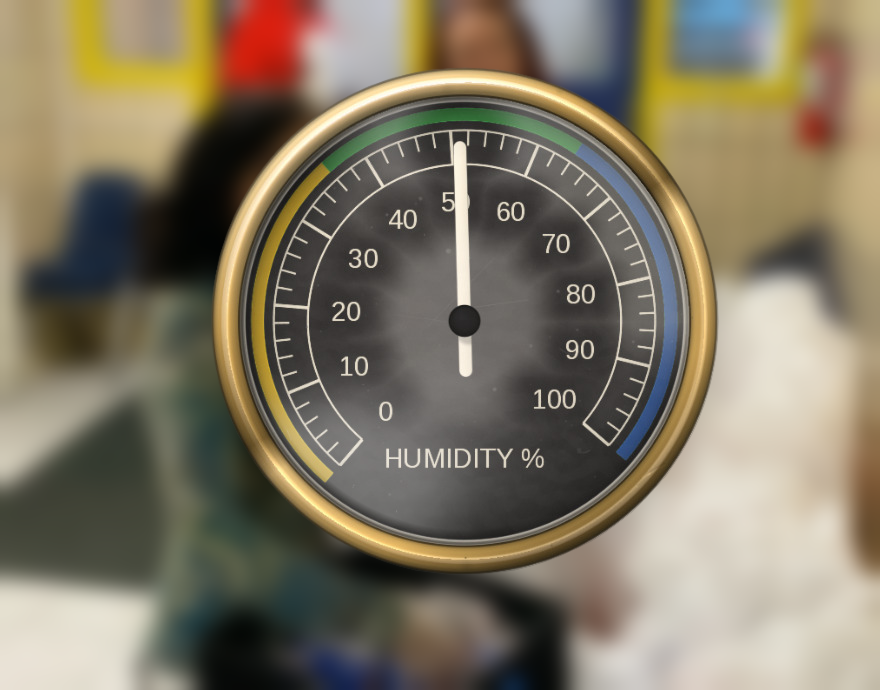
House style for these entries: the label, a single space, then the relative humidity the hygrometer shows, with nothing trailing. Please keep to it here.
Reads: 51 %
